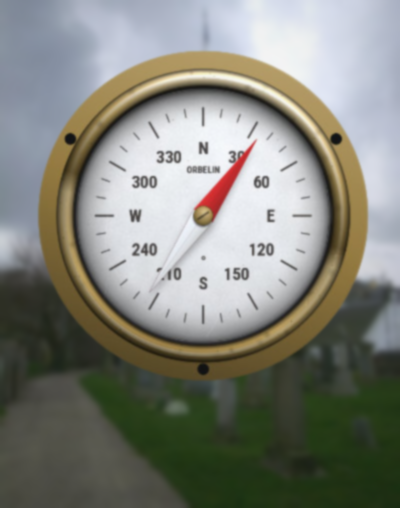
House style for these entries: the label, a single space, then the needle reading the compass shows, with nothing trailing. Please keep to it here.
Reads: 35 °
